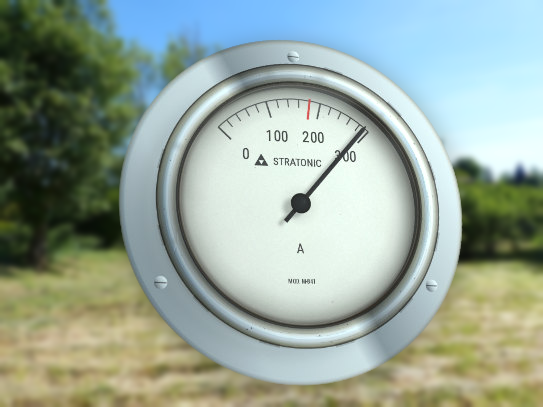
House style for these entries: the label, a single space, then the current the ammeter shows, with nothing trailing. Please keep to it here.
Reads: 290 A
